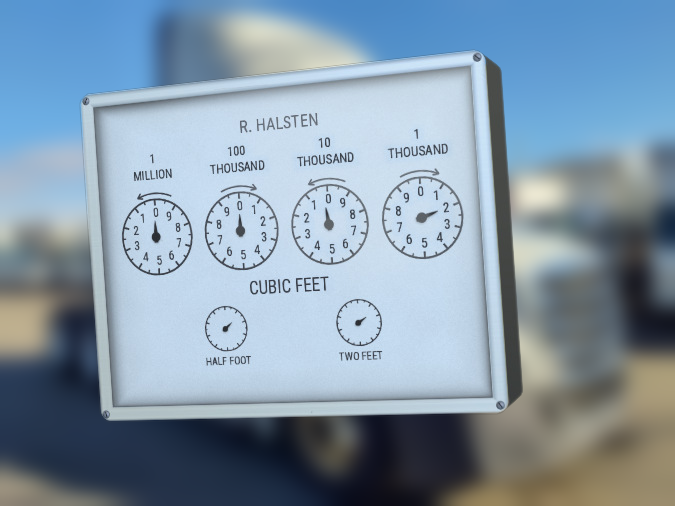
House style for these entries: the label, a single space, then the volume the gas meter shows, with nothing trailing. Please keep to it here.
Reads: 200 ft³
